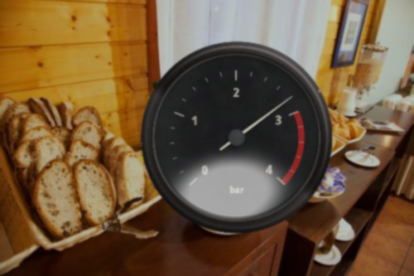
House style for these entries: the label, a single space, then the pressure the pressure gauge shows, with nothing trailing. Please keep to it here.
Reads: 2.8 bar
